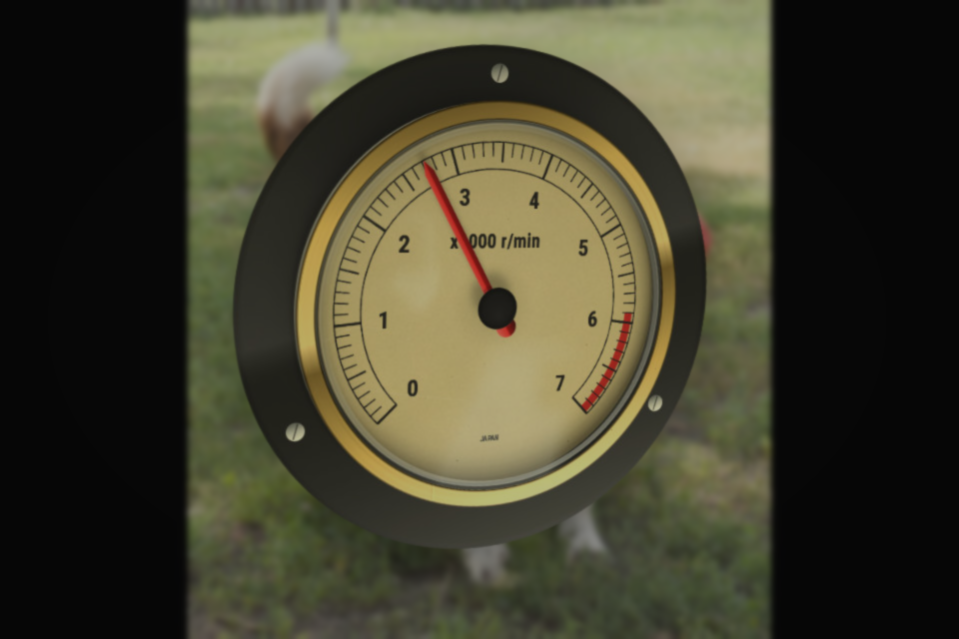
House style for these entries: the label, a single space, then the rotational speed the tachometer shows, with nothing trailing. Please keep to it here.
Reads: 2700 rpm
